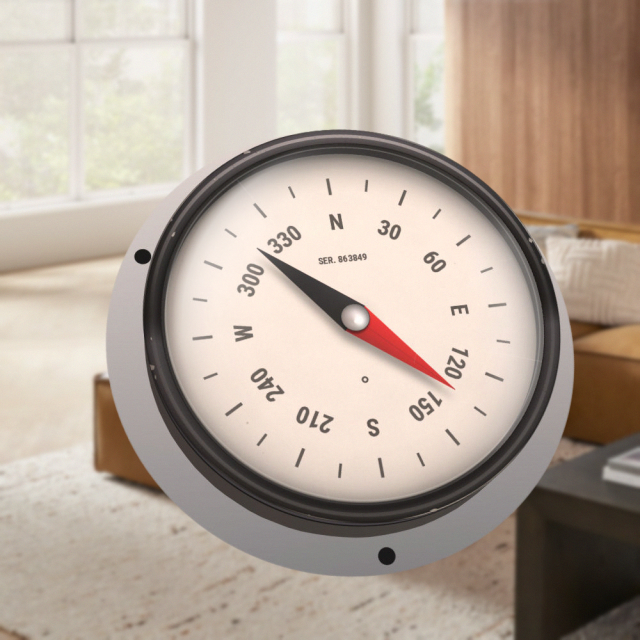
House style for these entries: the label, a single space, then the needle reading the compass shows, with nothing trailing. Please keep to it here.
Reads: 135 °
